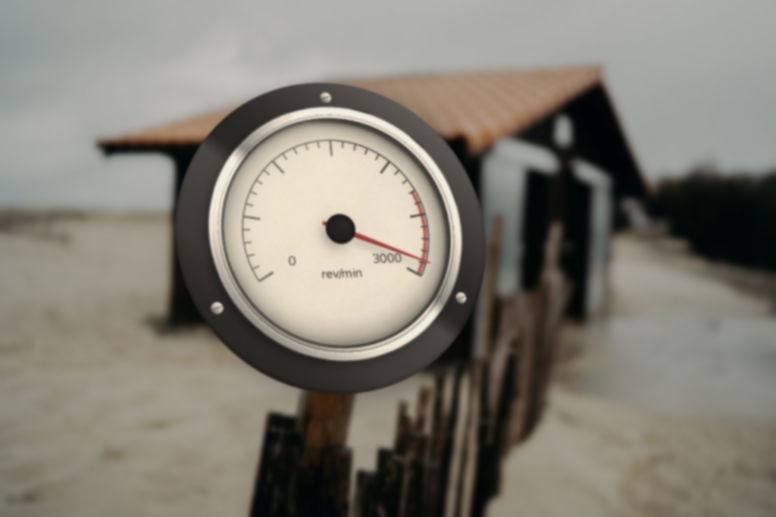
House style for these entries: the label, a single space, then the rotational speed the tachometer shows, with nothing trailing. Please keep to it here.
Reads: 2900 rpm
